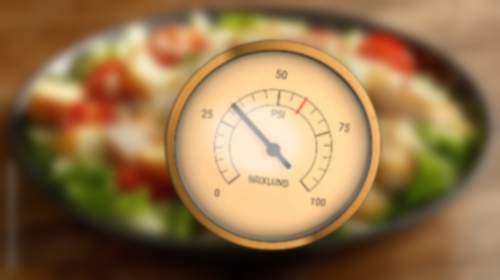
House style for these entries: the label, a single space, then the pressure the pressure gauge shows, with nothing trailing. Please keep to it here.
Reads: 32.5 psi
